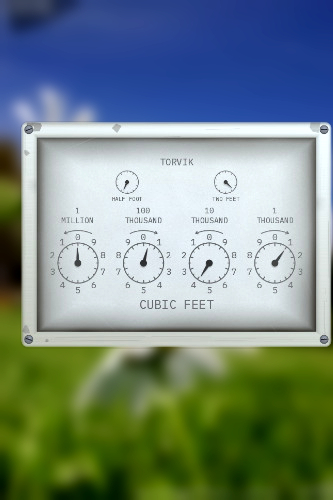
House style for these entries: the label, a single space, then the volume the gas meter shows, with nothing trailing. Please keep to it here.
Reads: 4100 ft³
